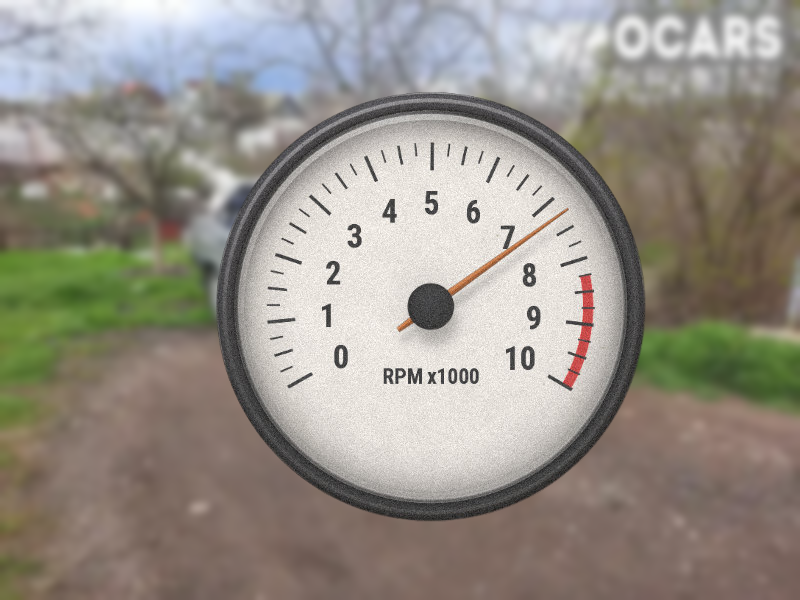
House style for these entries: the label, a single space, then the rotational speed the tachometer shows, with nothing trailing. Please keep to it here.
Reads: 7250 rpm
